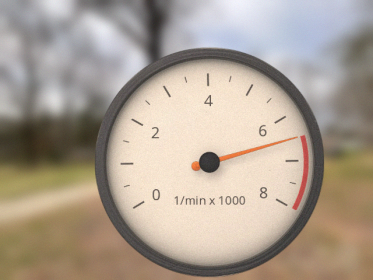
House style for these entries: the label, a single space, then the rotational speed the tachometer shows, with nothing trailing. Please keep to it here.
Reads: 6500 rpm
